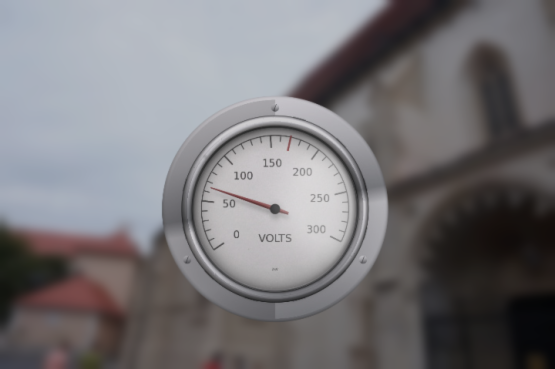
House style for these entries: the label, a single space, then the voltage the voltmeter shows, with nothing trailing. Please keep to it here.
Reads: 65 V
